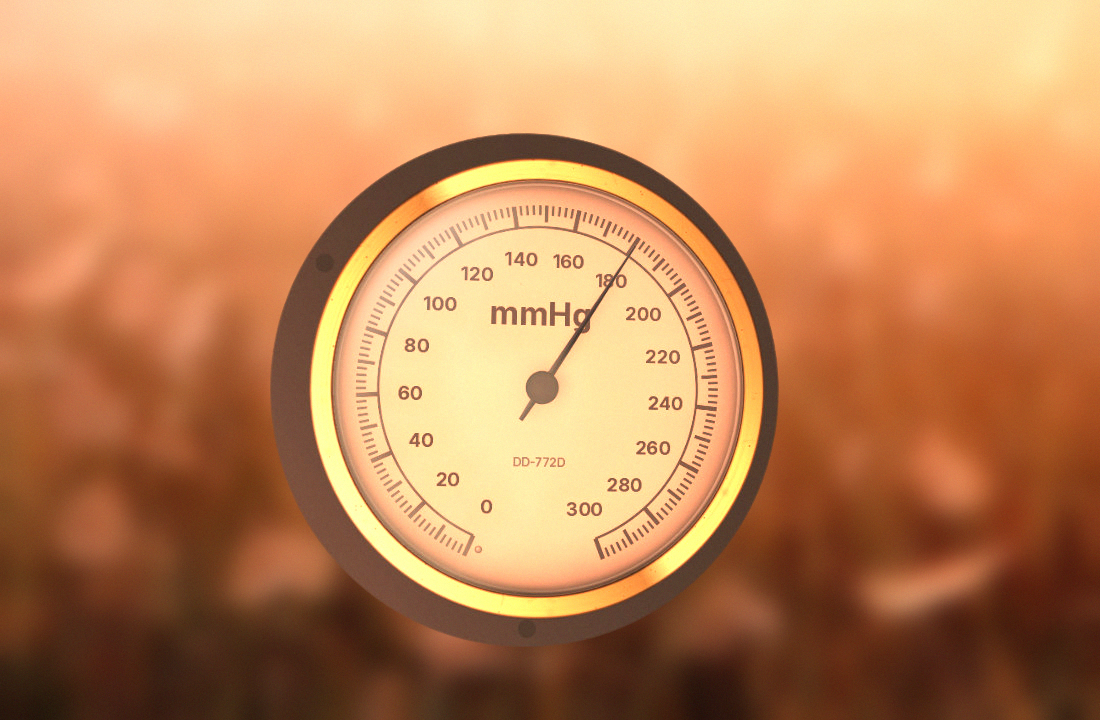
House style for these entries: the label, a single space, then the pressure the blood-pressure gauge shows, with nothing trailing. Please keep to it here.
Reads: 180 mmHg
